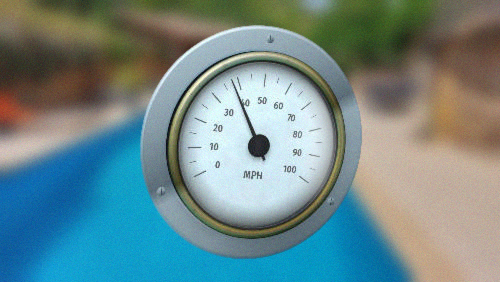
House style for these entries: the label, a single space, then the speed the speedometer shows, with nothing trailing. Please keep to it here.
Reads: 37.5 mph
